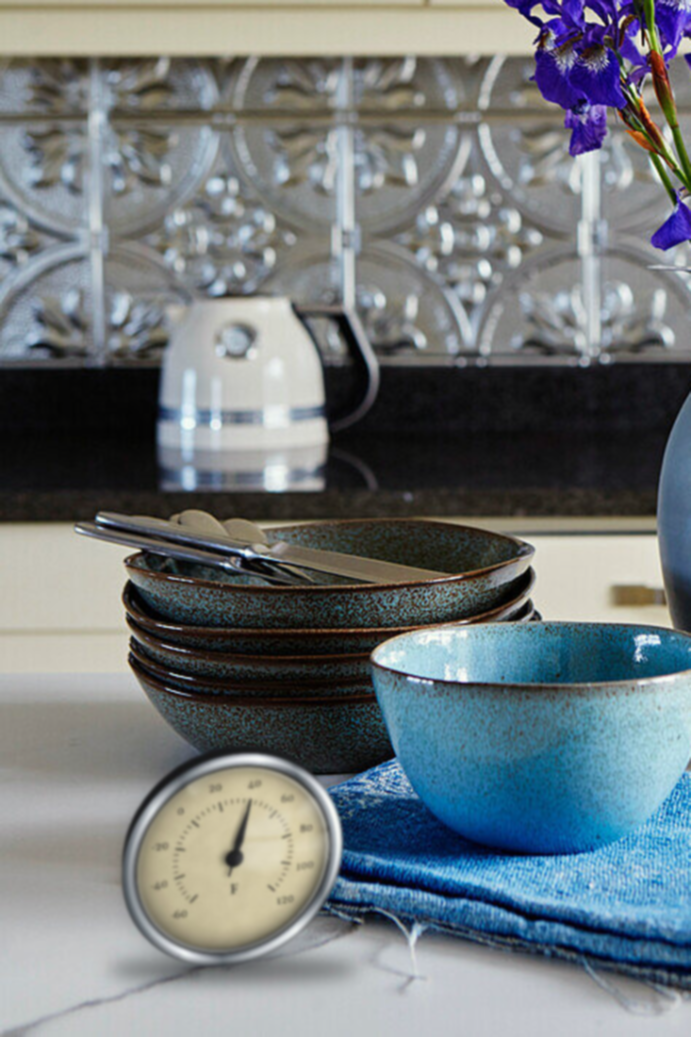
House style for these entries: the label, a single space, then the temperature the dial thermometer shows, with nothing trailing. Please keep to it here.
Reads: 40 °F
